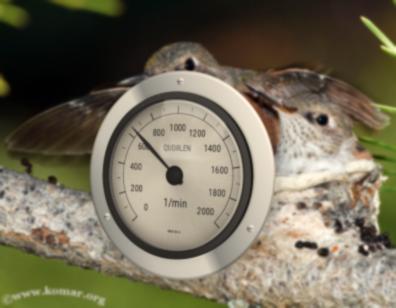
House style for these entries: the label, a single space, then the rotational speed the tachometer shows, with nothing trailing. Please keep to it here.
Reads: 650 rpm
